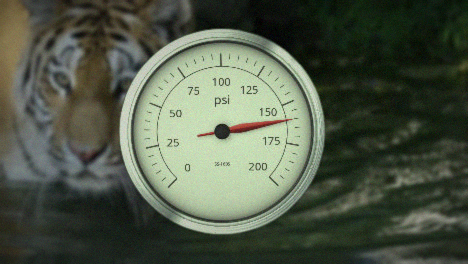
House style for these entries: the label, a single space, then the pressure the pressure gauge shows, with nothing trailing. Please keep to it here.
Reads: 160 psi
